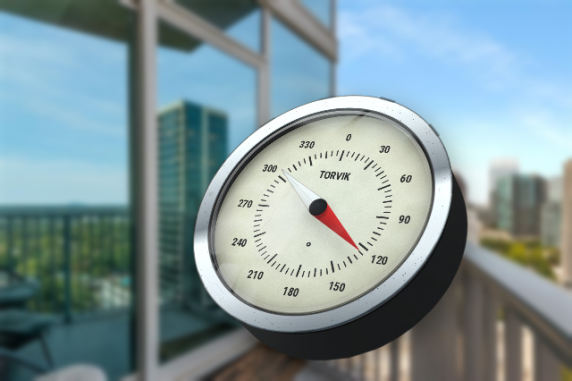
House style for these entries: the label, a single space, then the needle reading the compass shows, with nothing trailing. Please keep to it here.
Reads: 125 °
